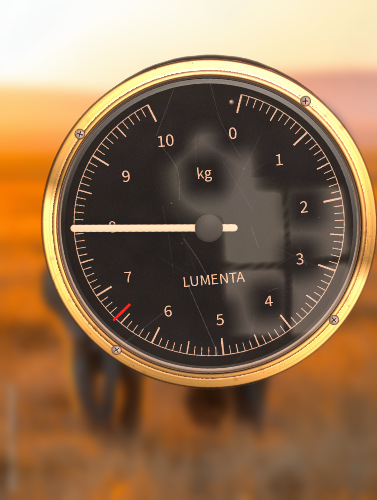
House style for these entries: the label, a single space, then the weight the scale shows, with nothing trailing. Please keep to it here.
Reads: 8 kg
